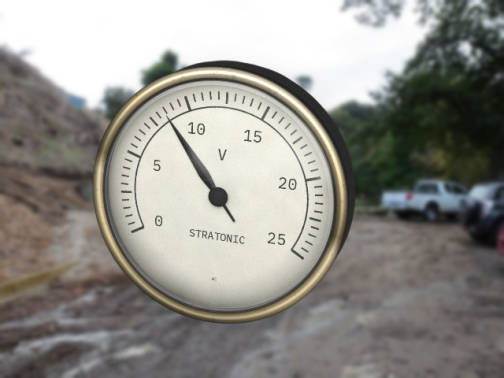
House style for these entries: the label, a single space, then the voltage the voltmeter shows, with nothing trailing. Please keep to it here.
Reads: 8.5 V
